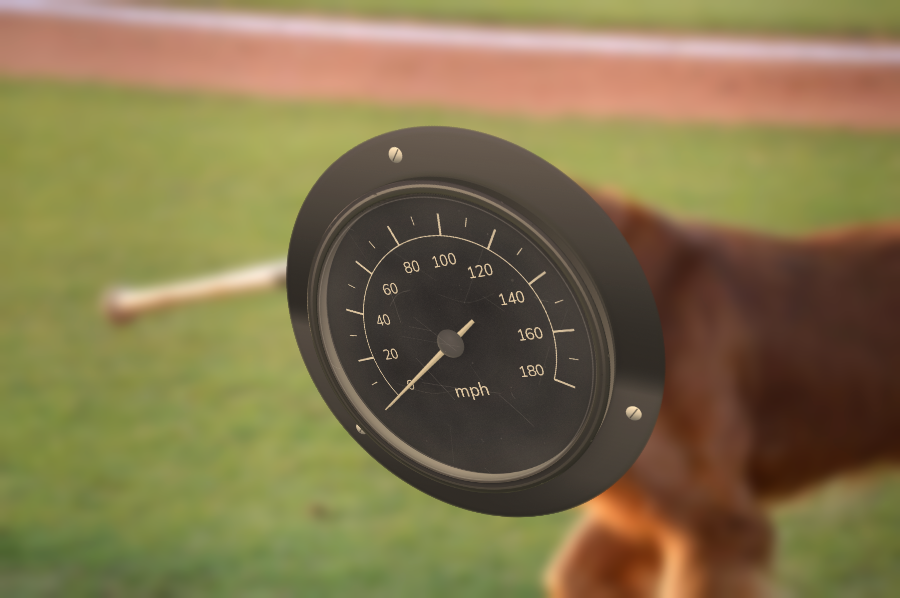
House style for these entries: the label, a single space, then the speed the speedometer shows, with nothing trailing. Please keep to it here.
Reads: 0 mph
